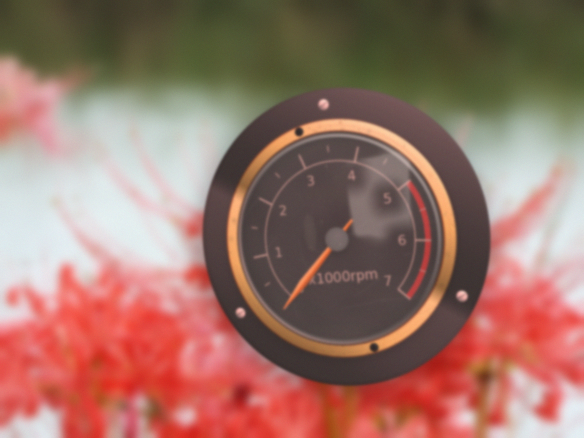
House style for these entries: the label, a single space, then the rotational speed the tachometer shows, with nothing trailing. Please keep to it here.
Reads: 0 rpm
